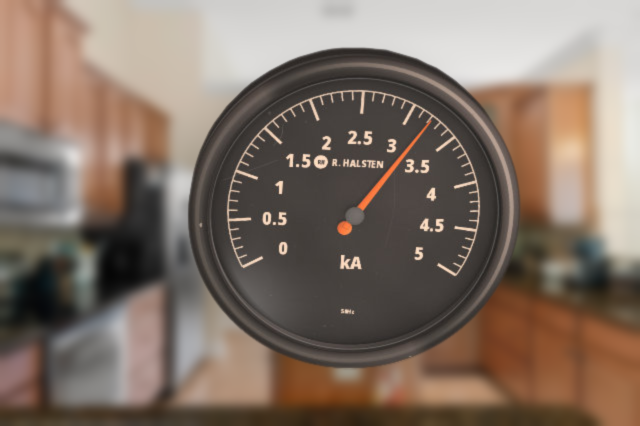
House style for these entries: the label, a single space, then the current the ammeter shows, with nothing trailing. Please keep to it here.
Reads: 3.2 kA
